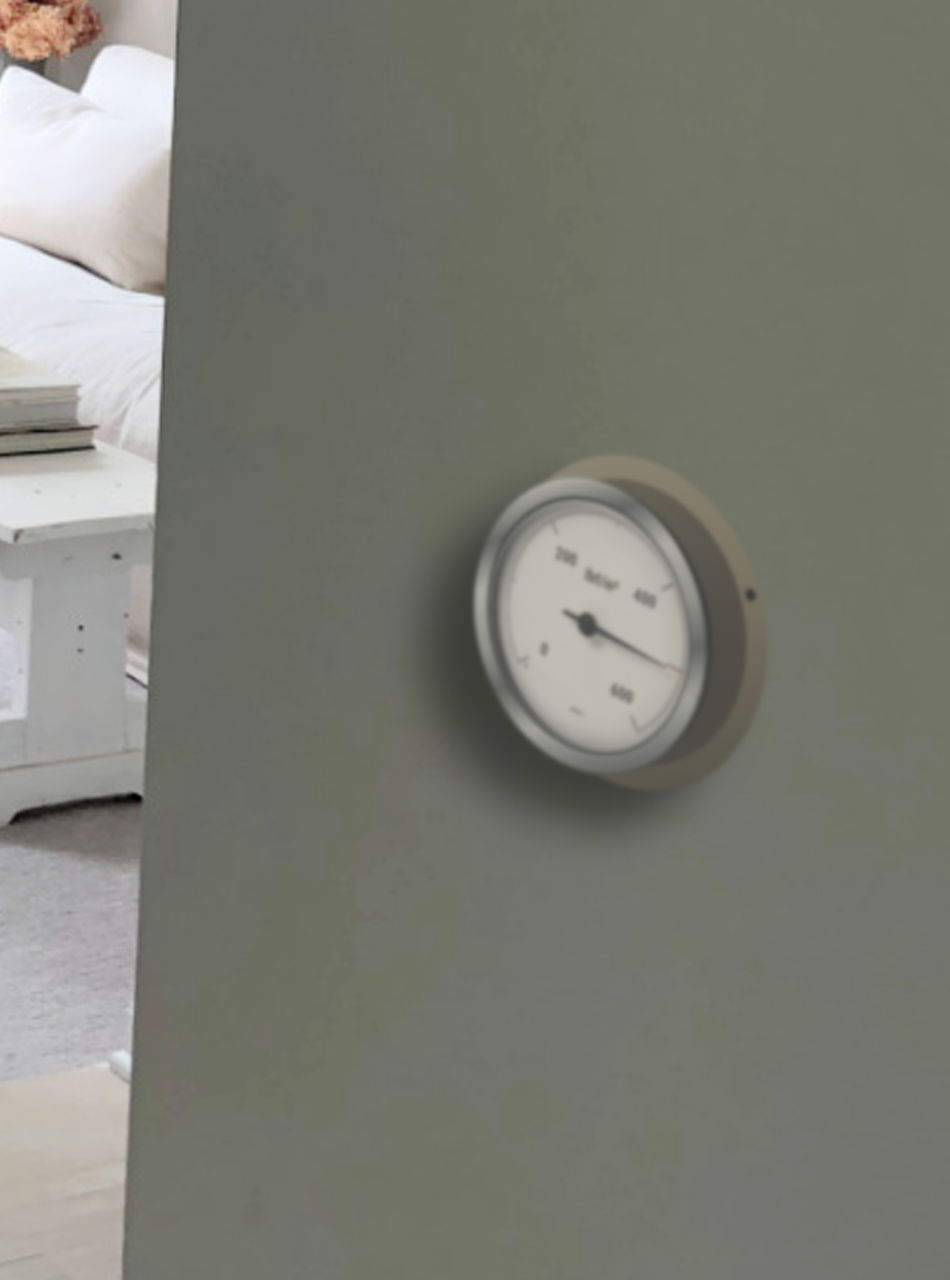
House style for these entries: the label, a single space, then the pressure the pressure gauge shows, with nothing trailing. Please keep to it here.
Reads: 500 psi
